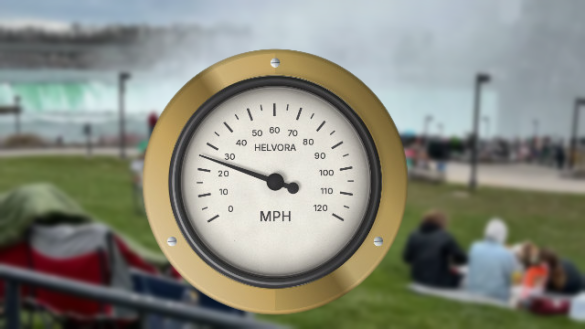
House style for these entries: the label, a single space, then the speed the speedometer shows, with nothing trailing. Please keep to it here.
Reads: 25 mph
